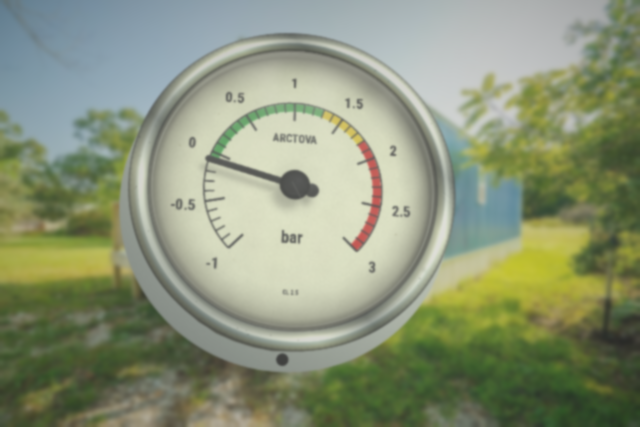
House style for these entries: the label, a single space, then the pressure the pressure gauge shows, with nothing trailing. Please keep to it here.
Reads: -0.1 bar
